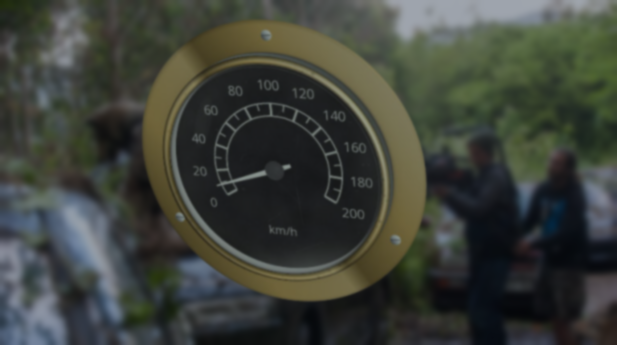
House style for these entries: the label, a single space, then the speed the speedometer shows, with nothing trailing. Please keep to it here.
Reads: 10 km/h
